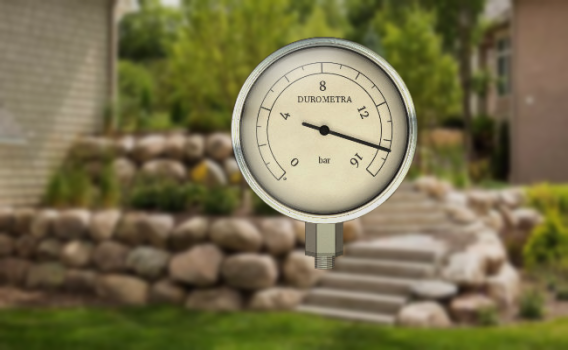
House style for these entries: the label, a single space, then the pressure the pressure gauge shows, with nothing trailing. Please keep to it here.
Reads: 14.5 bar
